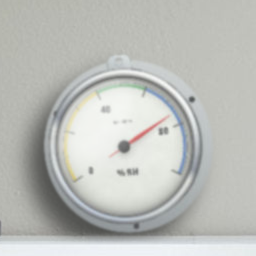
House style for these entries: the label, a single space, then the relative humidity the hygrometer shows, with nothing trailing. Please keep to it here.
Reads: 75 %
